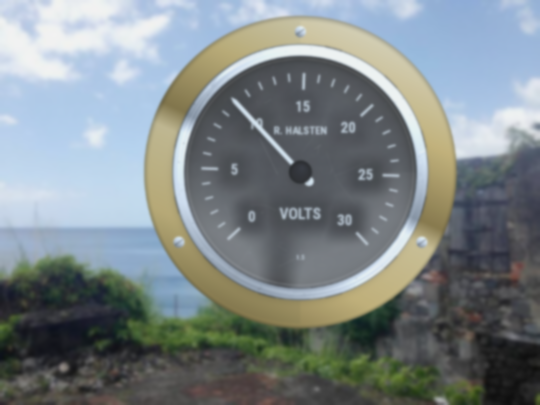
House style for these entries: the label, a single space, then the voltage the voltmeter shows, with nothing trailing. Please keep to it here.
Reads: 10 V
